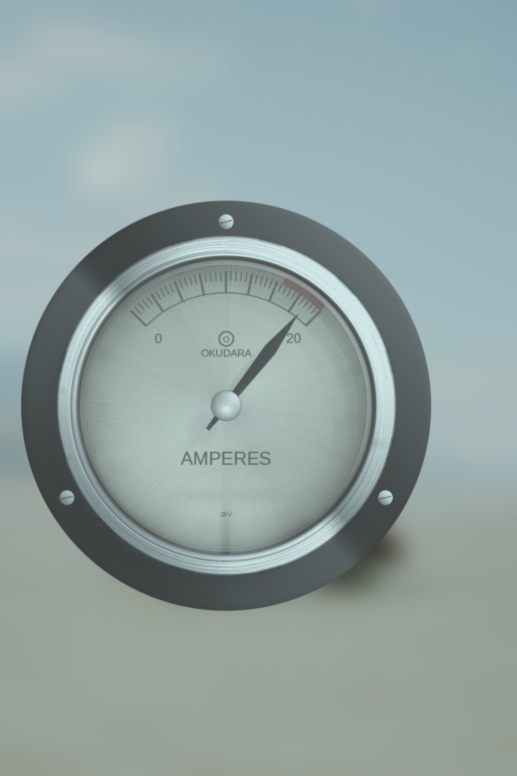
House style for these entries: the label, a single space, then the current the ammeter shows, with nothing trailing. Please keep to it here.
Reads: 18.5 A
